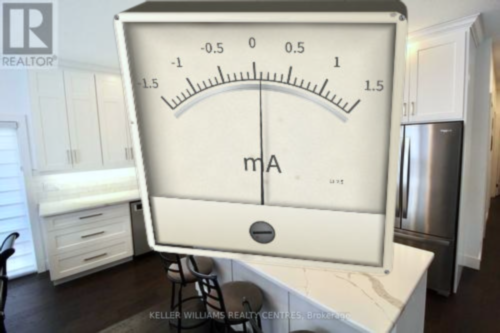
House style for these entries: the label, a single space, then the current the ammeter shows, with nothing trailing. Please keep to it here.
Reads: 0.1 mA
